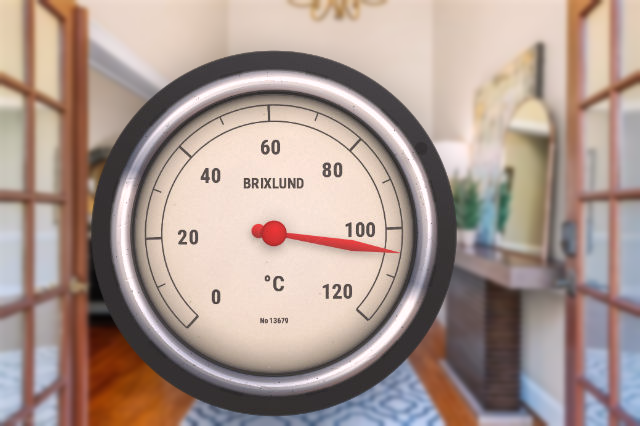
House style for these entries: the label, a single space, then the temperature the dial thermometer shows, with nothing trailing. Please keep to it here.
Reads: 105 °C
